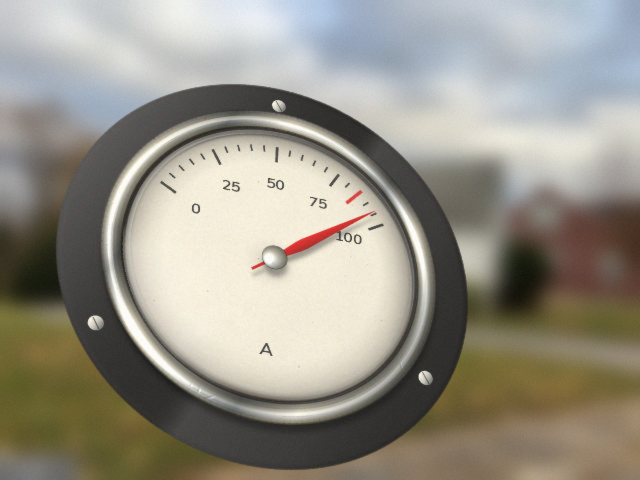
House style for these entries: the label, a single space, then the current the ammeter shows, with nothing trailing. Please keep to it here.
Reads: 95 A
